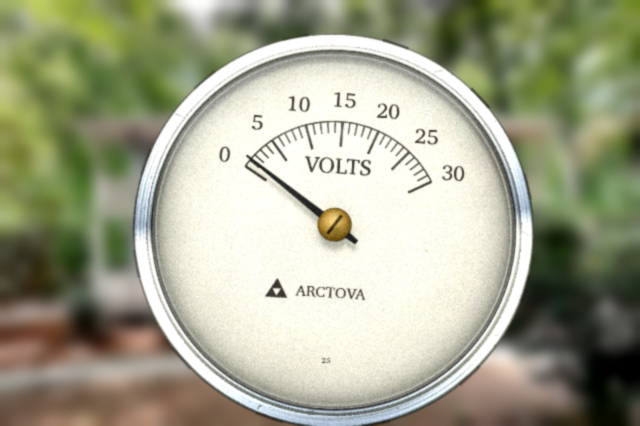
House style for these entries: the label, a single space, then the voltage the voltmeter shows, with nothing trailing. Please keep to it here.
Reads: 1 V
